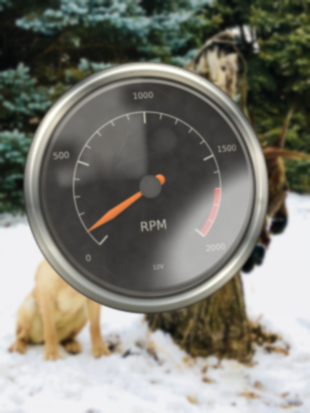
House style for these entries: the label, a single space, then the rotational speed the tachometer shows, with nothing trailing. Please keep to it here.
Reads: 100 rpm
